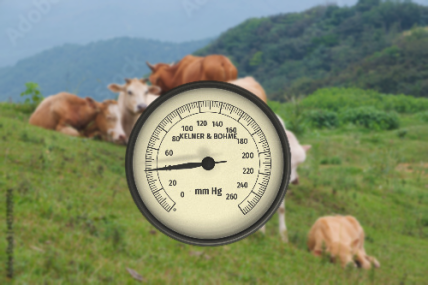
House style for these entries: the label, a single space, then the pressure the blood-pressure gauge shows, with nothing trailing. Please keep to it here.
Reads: 40 mmHg
